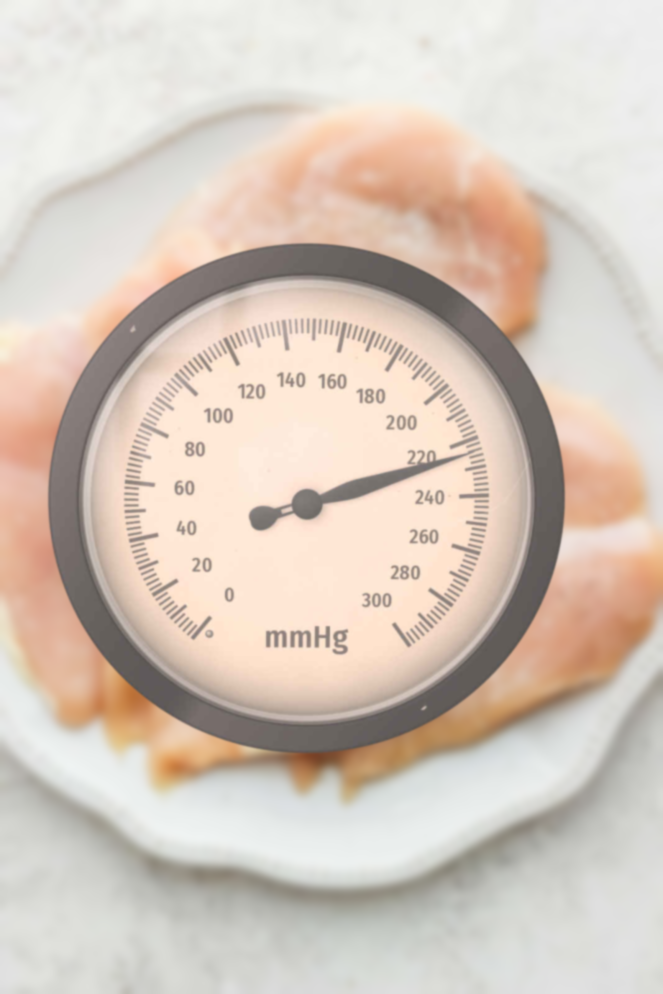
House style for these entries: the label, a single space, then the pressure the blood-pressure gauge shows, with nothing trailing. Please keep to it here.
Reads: 224 mmHg
